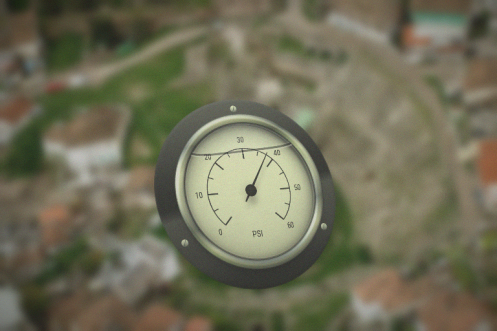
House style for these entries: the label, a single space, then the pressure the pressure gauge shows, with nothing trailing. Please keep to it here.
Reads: 37.5 psi
